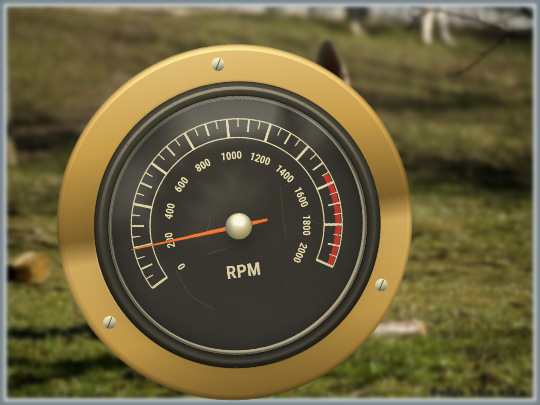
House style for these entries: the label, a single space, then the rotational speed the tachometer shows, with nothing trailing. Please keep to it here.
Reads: 200 rpm
